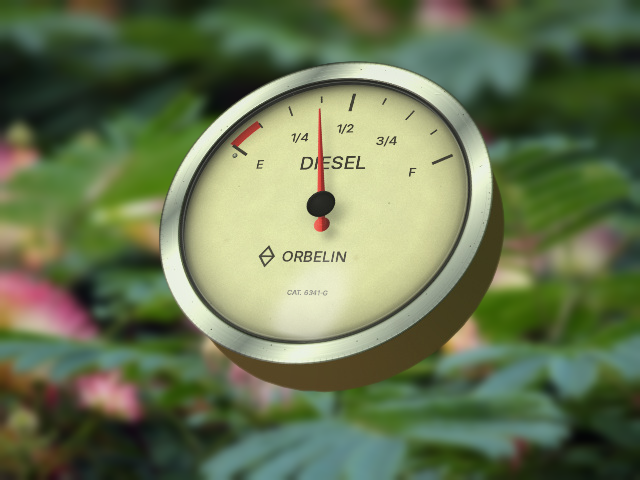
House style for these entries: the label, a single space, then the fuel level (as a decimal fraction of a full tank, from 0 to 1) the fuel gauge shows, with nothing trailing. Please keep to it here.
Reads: 0.375
